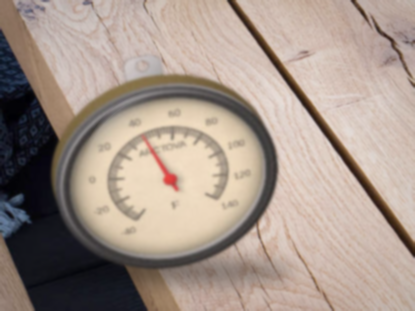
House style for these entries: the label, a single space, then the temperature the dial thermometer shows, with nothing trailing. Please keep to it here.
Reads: 40 °F
